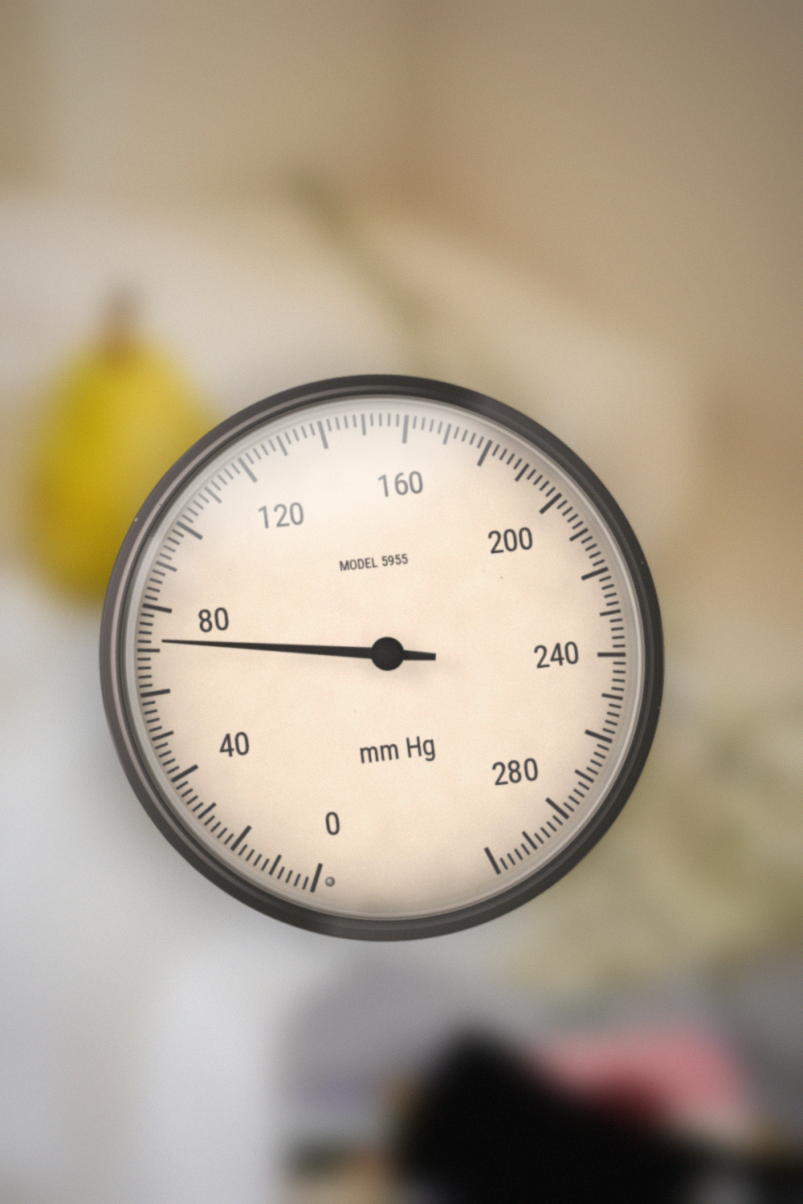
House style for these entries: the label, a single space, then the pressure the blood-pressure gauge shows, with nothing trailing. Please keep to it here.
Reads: 72 mmHg
